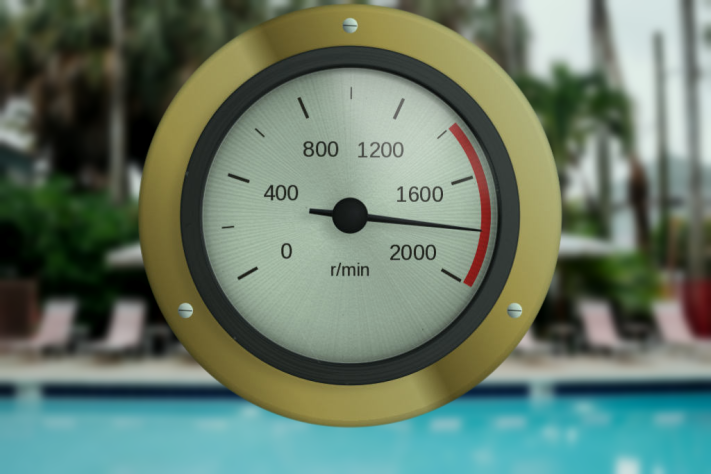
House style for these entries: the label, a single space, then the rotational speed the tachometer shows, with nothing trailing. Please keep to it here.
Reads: 1800 rpm
